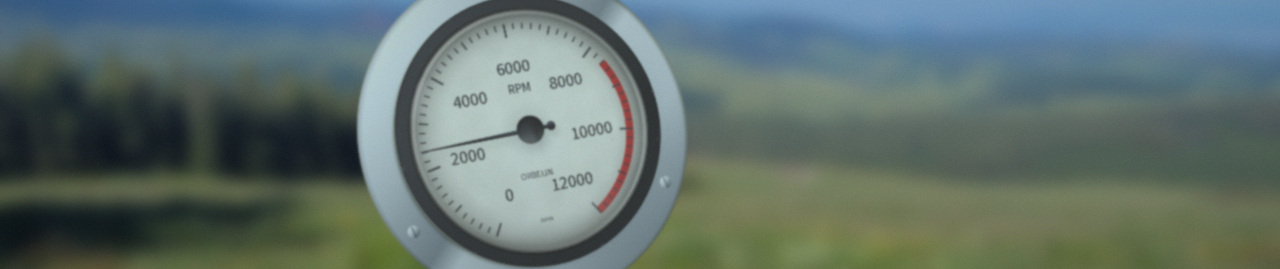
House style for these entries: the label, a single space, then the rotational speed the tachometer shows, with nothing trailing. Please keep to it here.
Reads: 2400 rpm
